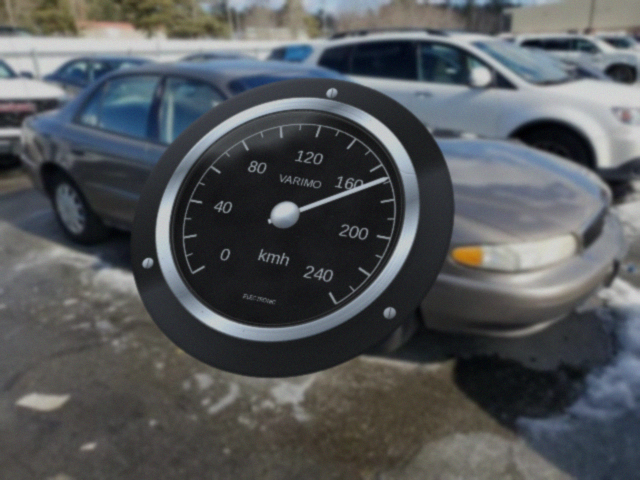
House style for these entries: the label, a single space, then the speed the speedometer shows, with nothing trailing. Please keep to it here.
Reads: 170 km/h
